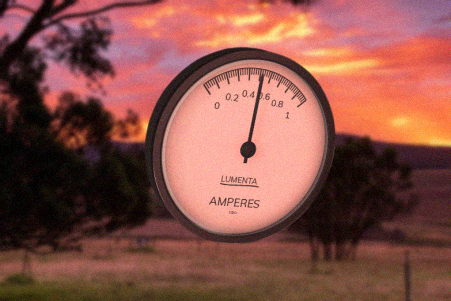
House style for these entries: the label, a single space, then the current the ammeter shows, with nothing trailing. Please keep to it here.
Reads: 0.5 A
